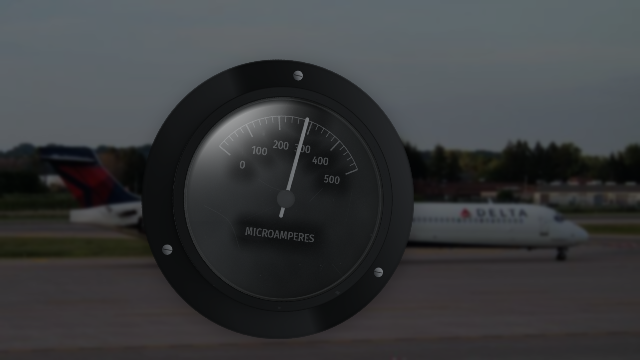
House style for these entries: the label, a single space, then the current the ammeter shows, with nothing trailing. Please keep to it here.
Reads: 280 µA
